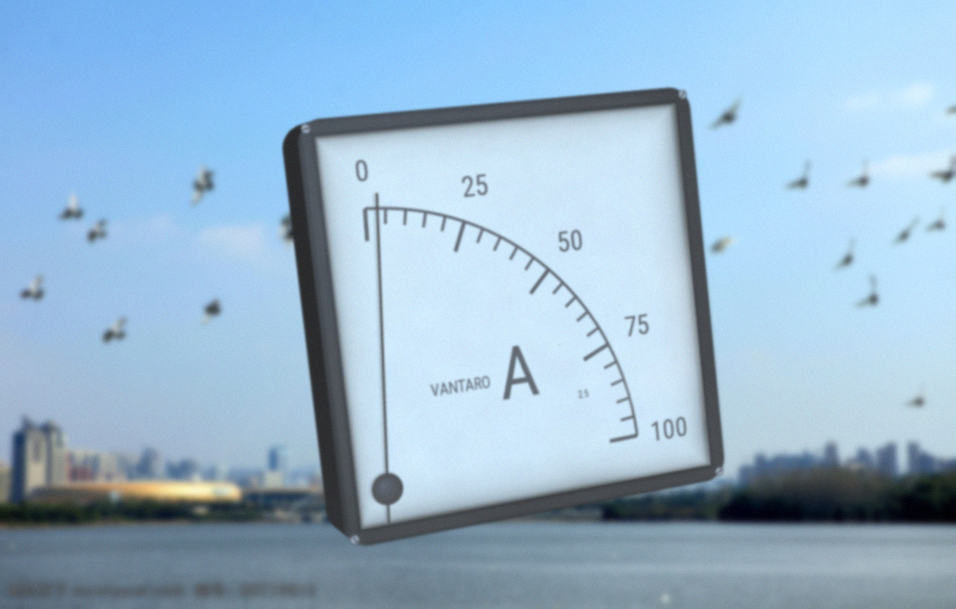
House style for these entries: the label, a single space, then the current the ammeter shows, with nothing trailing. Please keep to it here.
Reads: 2.5 A
